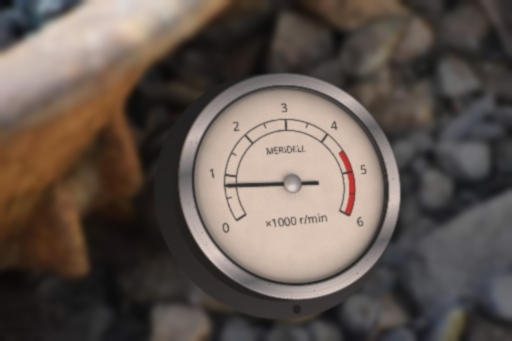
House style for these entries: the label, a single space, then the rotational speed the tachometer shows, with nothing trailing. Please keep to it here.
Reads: 750 rpm
